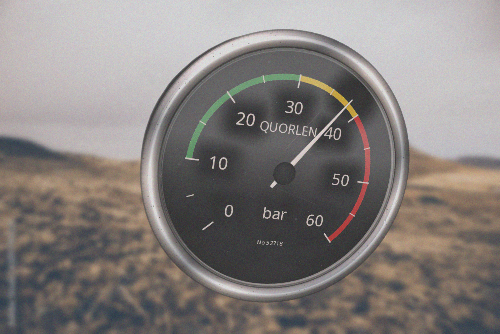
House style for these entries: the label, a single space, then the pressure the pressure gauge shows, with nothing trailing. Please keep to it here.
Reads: 37.5 bar
